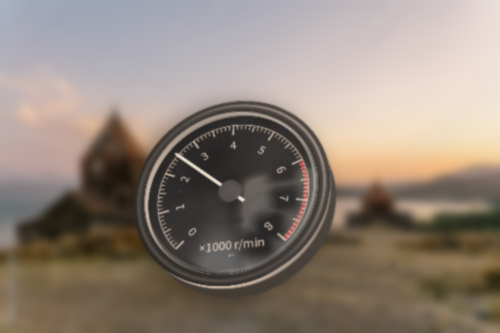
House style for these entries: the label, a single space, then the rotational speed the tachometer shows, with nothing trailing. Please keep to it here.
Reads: 2500 rpm
